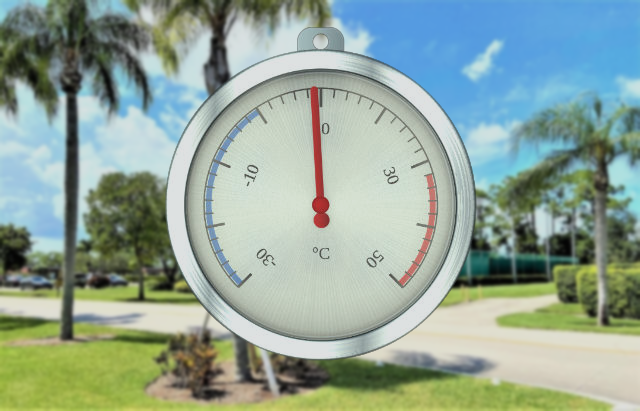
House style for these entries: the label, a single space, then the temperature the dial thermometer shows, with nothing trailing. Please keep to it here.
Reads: 9 °C
